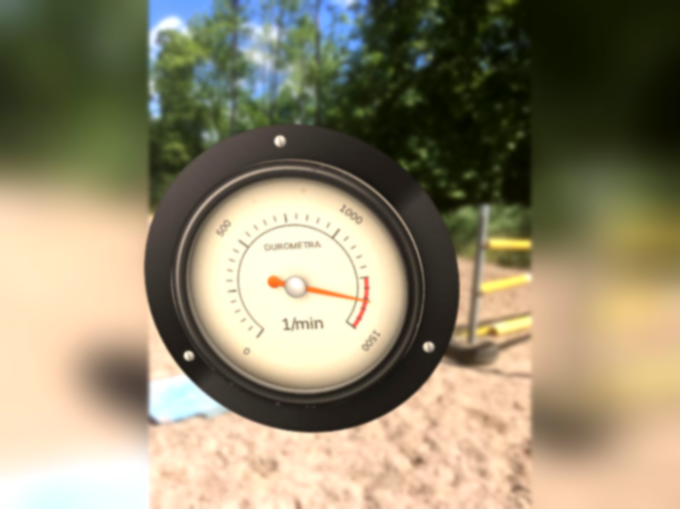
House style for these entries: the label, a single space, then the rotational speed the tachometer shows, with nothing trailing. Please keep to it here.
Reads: 1350 rpm
